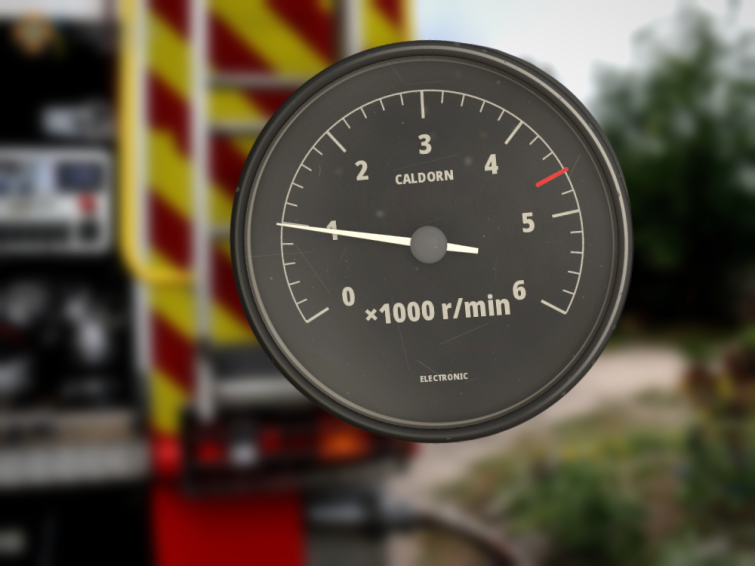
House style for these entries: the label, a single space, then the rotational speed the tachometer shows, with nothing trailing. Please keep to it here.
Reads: 1000 rpm
